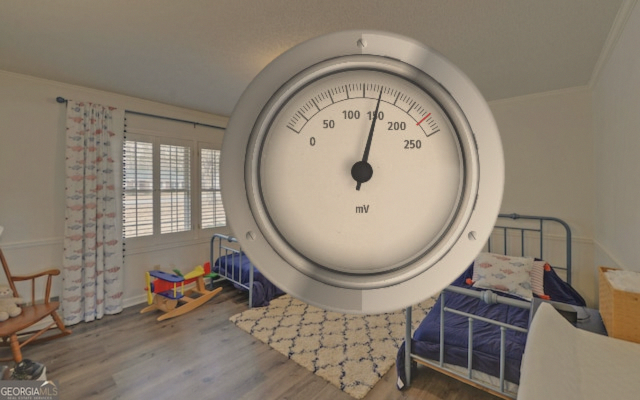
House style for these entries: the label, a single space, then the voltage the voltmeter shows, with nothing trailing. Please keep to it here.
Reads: 150 mV
